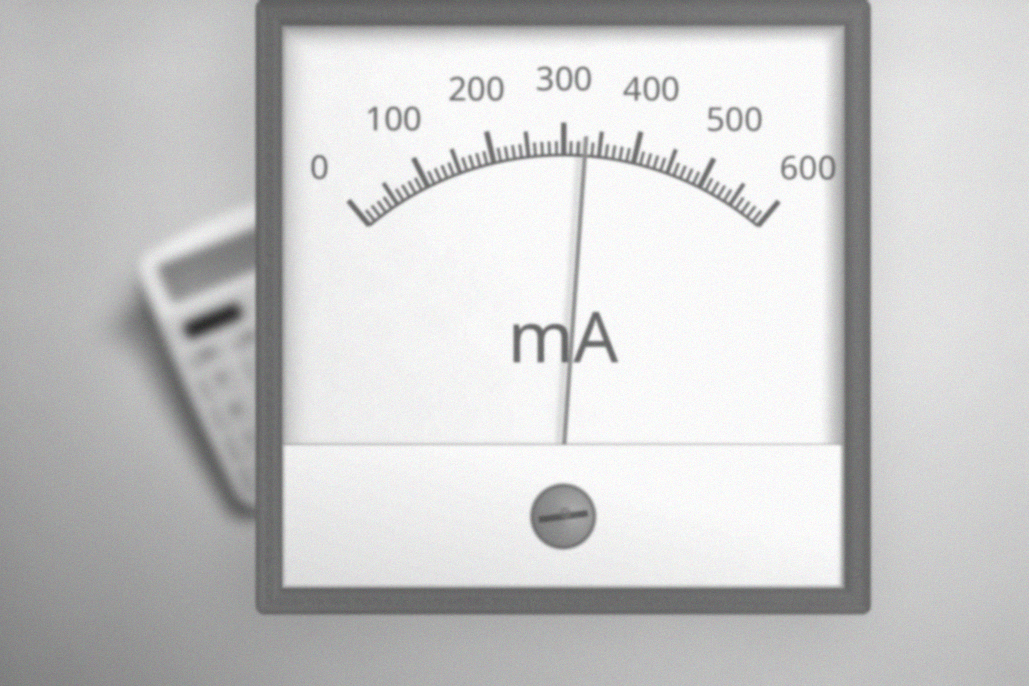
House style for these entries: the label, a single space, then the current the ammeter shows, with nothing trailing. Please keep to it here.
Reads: 330 mA
